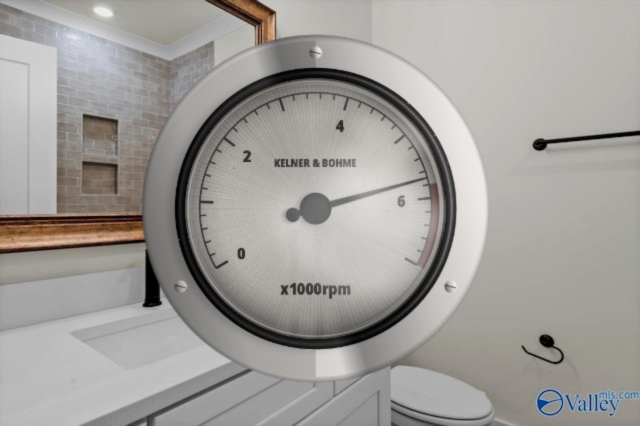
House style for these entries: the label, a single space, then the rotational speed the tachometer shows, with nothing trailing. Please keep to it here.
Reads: 5700 rpm
